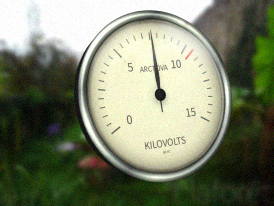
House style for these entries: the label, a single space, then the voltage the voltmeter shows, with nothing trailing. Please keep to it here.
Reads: 7.5 kV
